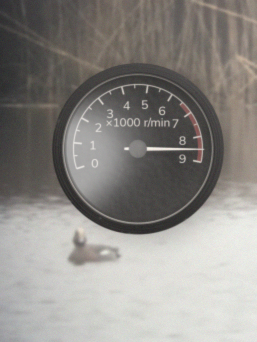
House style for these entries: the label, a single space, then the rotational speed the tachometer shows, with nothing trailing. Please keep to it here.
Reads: 8500 rpm
